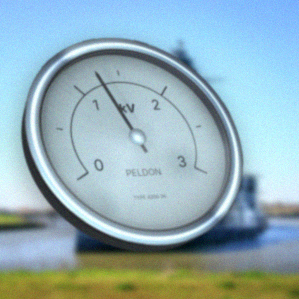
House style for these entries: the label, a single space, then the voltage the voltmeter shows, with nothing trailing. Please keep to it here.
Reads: 1.25 kV
